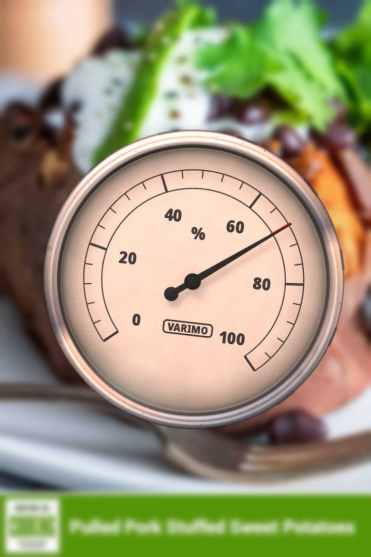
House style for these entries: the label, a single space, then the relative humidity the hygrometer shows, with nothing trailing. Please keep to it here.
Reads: 68 %
